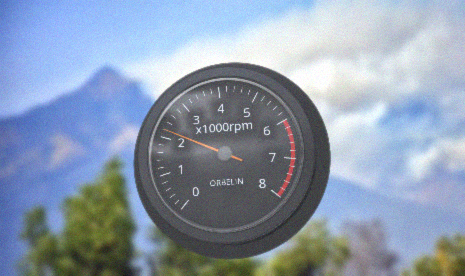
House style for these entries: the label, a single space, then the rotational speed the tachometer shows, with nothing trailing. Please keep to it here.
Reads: 2200 rpm
